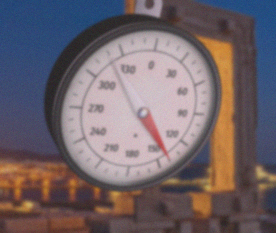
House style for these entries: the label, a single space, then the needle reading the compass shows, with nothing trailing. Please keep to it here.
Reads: 140 °
